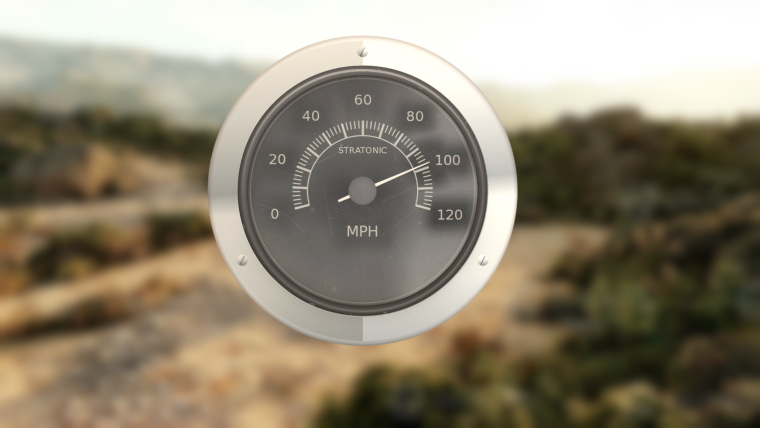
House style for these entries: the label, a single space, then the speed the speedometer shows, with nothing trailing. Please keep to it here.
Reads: 98 mph
